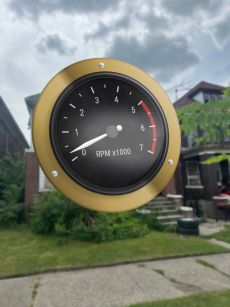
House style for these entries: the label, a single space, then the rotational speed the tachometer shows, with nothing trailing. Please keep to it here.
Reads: 250 rpm
